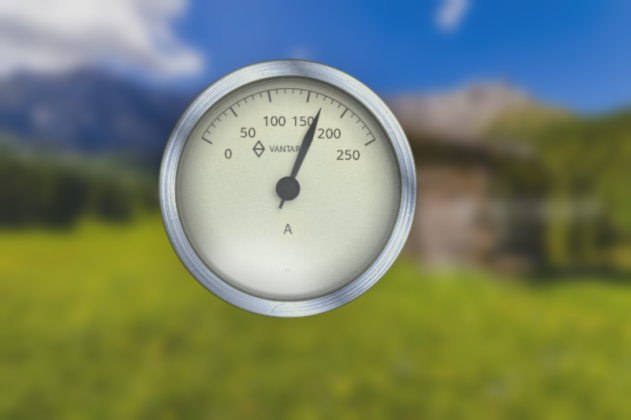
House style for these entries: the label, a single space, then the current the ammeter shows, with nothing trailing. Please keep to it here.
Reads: 170 A
